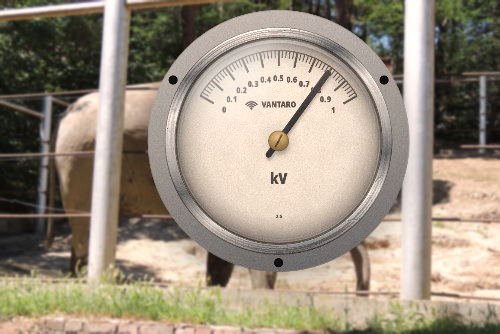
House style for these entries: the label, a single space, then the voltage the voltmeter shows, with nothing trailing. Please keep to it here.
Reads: 0.8 kV
